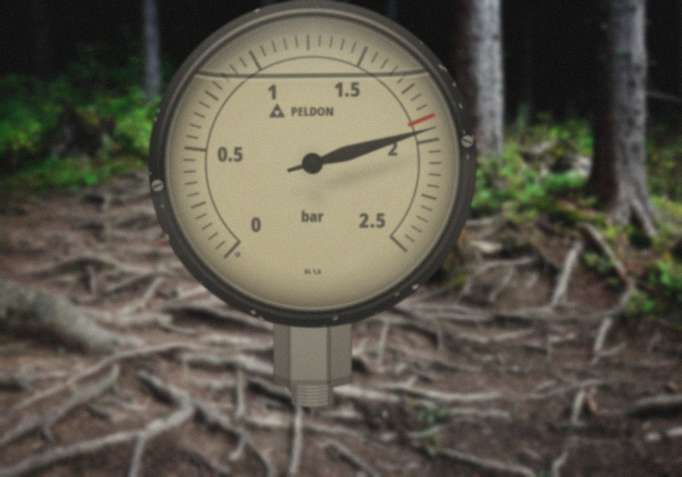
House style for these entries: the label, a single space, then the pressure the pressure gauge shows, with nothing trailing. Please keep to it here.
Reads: 1.95 bar
